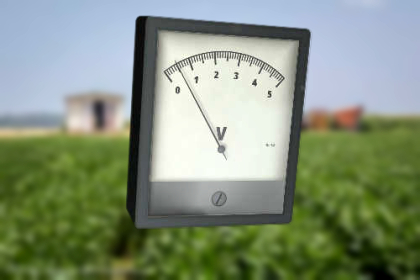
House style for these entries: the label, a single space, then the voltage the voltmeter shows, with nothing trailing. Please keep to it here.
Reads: 0.5 V
